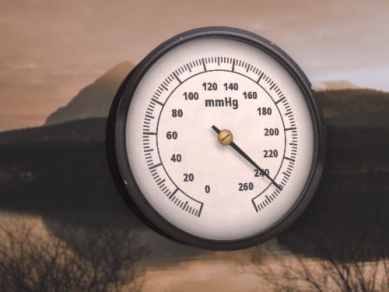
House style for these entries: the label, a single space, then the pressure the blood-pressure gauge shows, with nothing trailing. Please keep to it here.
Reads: 240 mmHg
